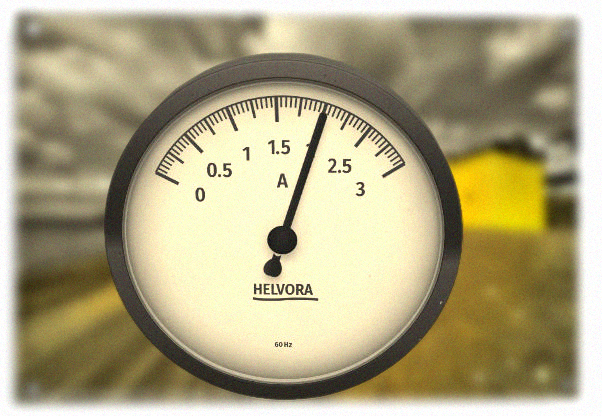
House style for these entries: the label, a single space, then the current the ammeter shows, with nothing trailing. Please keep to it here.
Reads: 2 A
